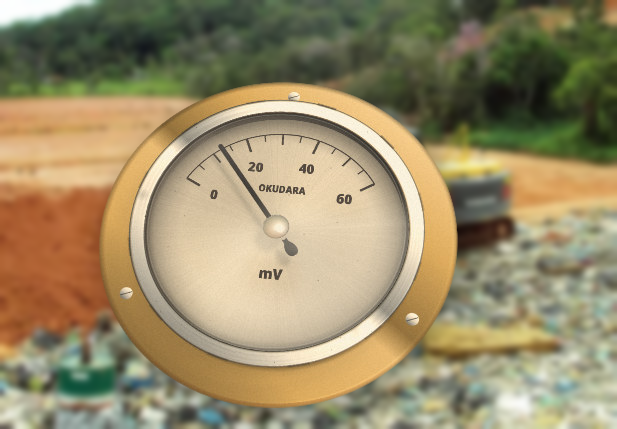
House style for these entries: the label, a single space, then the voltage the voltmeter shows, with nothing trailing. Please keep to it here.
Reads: 12.5 mV
